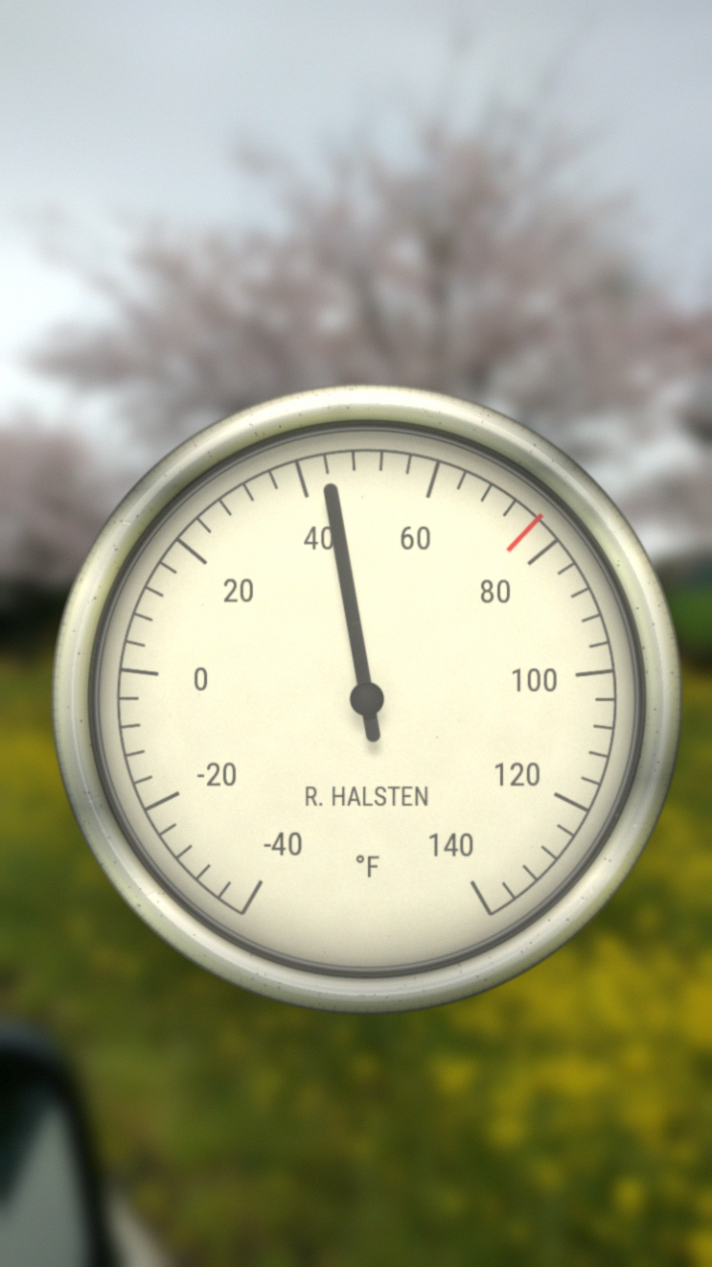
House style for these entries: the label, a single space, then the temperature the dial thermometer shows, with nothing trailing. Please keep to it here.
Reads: 44 °F
